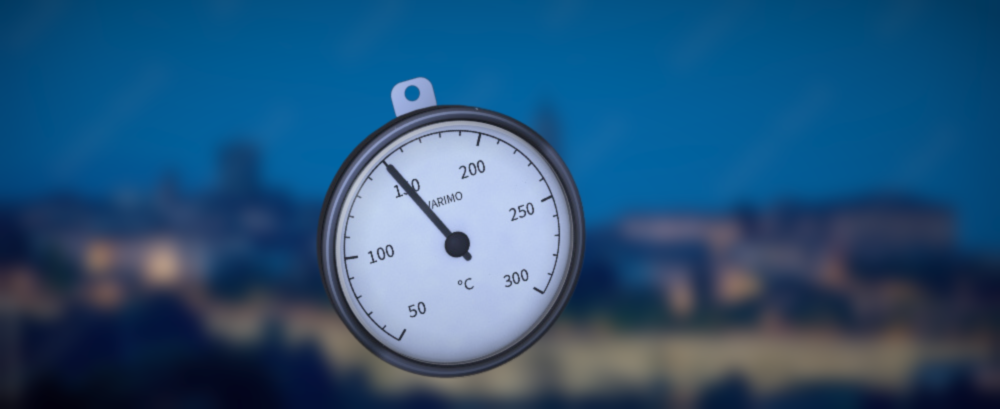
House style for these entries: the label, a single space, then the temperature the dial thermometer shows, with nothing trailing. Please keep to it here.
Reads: 150 °C
